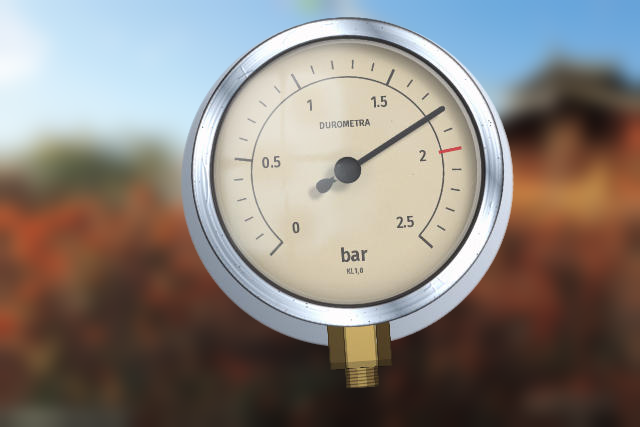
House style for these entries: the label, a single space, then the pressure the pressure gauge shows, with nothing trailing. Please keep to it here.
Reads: 1.8 bar
